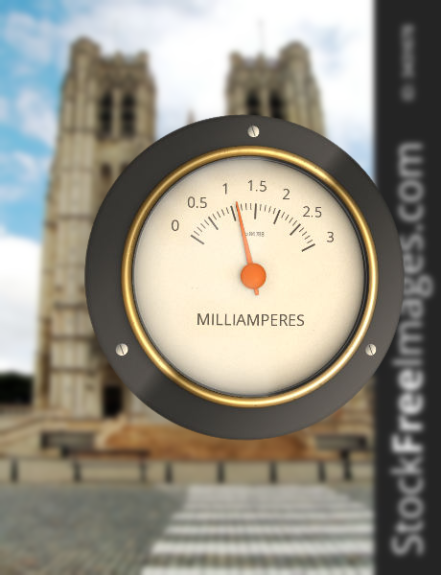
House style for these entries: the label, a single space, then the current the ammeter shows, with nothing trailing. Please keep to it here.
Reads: 1.1 mA
